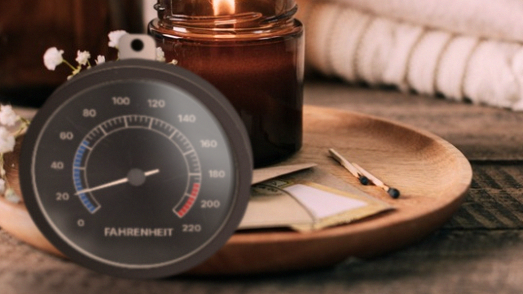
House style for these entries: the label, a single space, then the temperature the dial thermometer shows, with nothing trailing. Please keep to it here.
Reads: 20 °F
